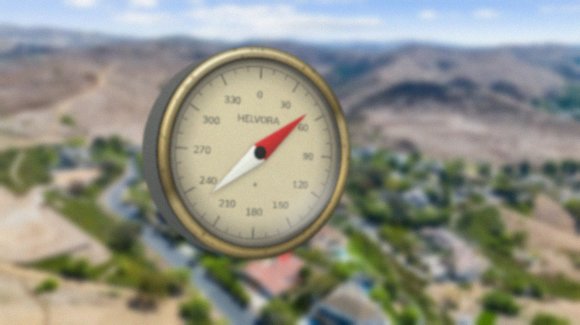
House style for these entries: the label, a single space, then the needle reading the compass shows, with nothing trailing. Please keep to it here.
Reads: 50 °
